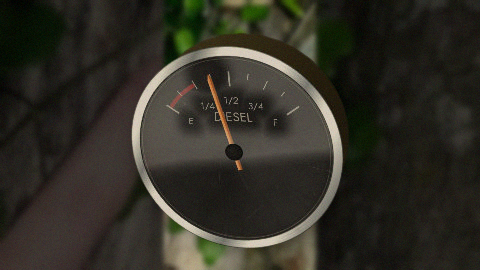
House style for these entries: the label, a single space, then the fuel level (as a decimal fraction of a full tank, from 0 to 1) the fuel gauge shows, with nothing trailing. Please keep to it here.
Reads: 0.375
